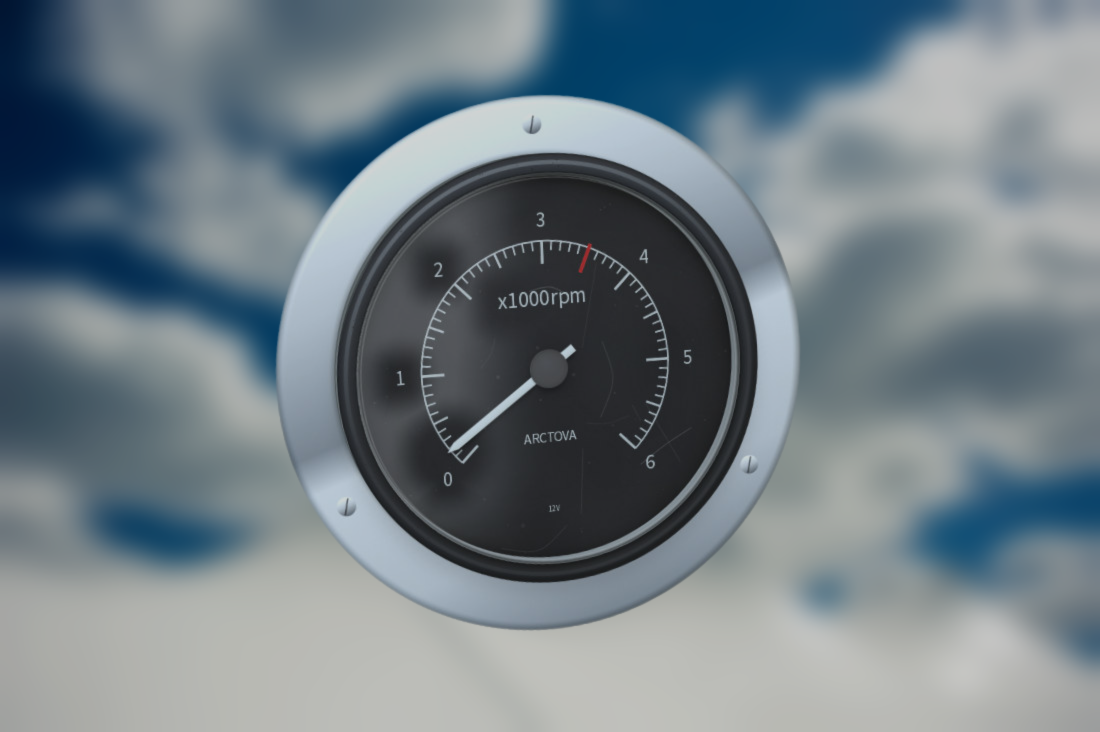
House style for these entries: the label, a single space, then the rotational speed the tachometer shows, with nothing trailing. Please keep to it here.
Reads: 200 rpm
